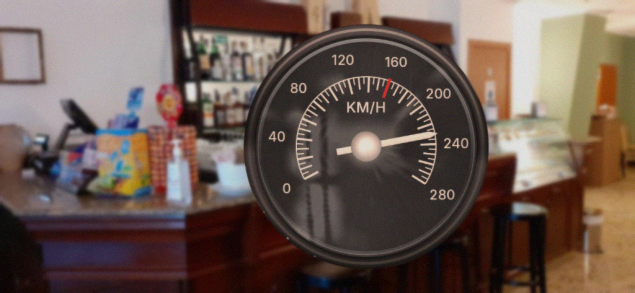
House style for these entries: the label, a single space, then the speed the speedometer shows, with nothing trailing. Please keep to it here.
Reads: 230 km/h
